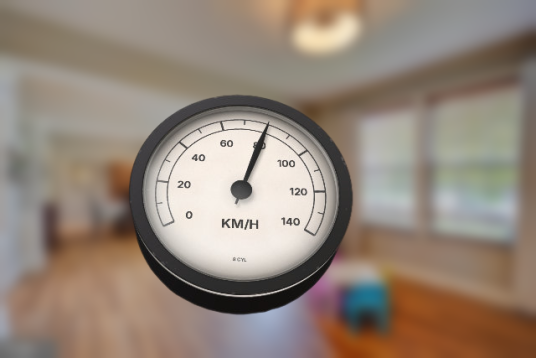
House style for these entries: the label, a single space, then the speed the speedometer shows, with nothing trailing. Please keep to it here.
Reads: 80 km/h
